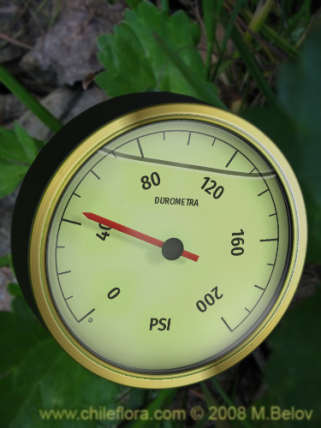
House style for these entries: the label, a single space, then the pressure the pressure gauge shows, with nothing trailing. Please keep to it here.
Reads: 45 psi
